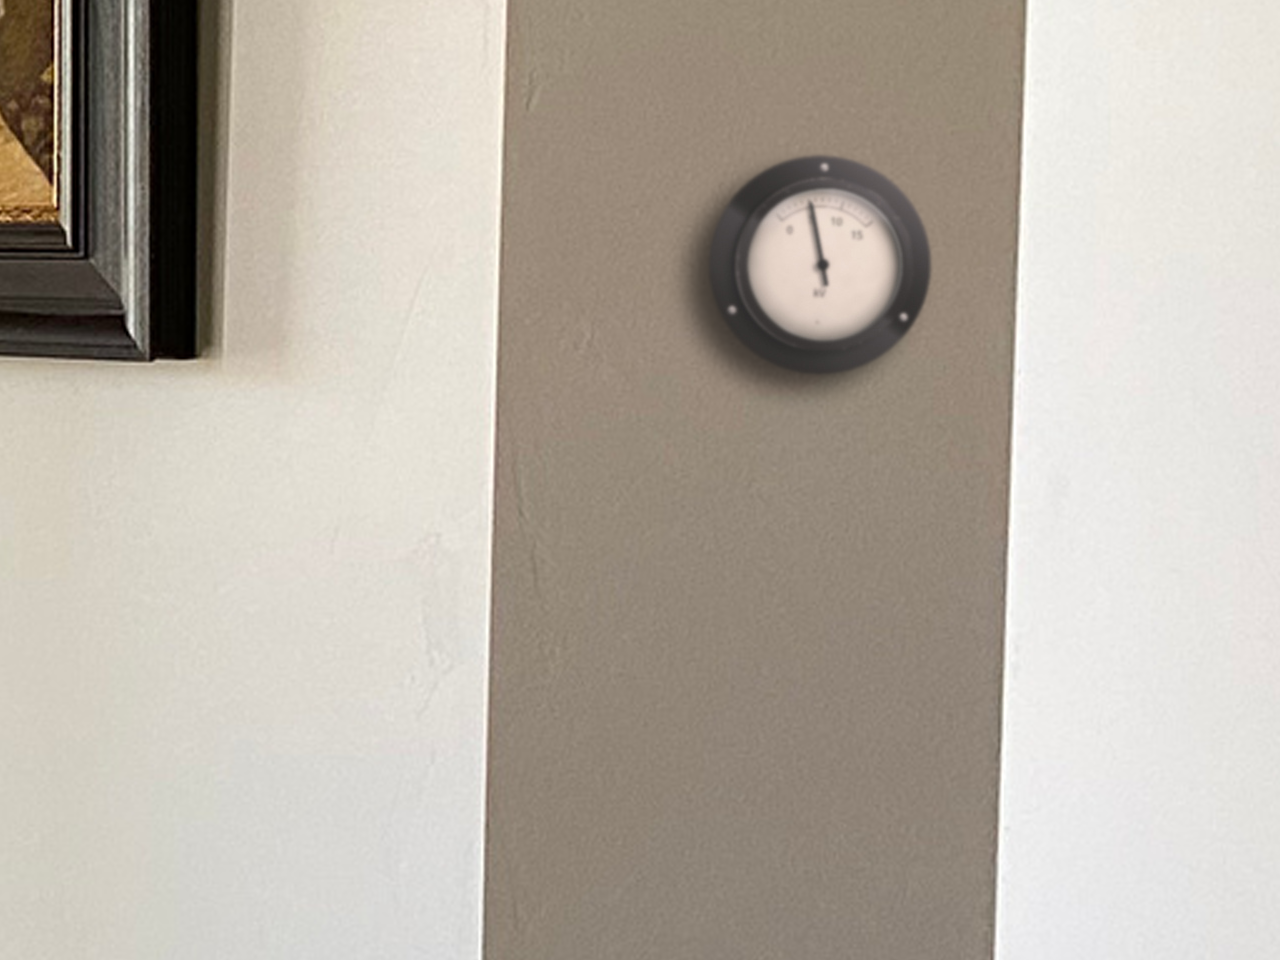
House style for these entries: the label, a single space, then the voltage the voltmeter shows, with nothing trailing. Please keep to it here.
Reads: 5 kV
